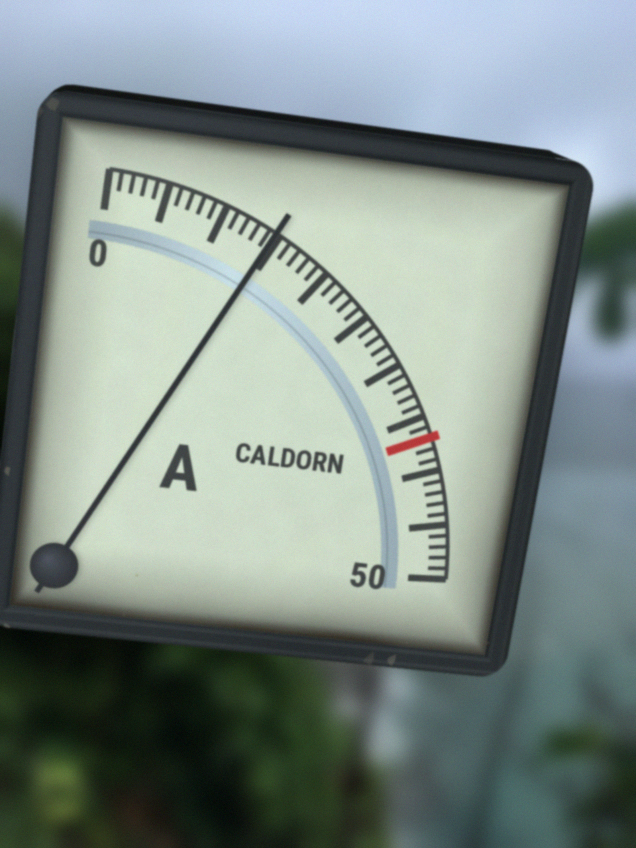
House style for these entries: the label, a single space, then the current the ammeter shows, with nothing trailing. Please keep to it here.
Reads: 14.5 A
